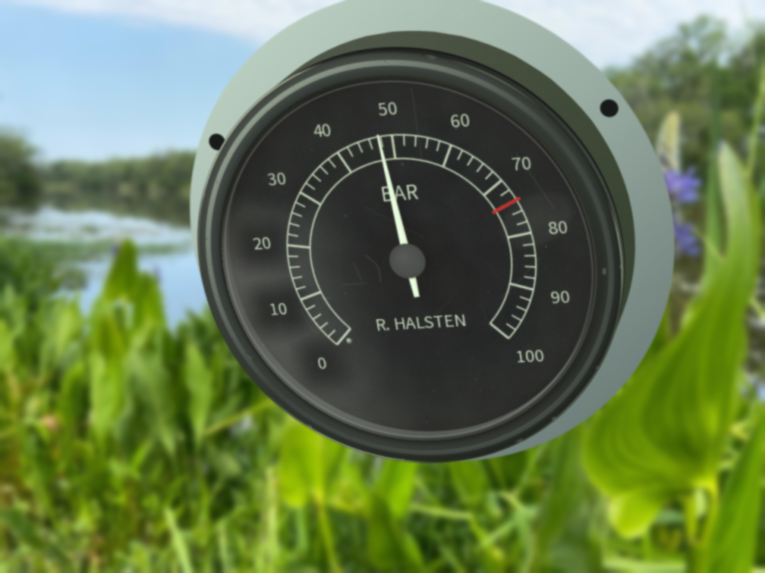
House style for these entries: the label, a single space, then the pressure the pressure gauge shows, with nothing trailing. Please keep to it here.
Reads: 48 bar
